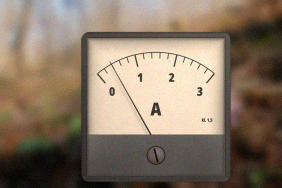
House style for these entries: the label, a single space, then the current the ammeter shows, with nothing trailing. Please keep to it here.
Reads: 0.4 A
